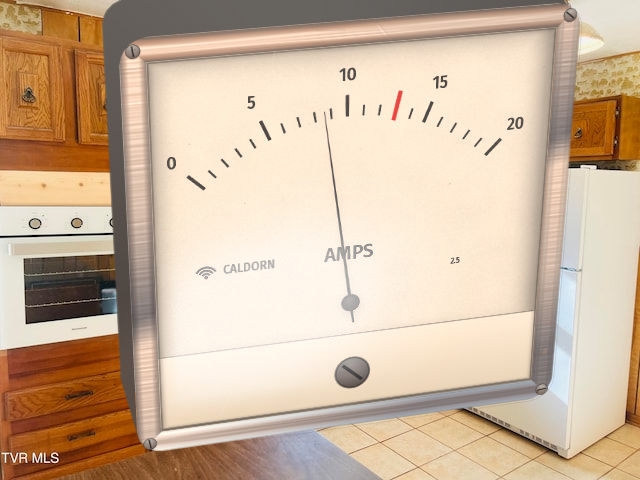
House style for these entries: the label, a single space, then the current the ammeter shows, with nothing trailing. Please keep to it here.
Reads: 8.5 A
